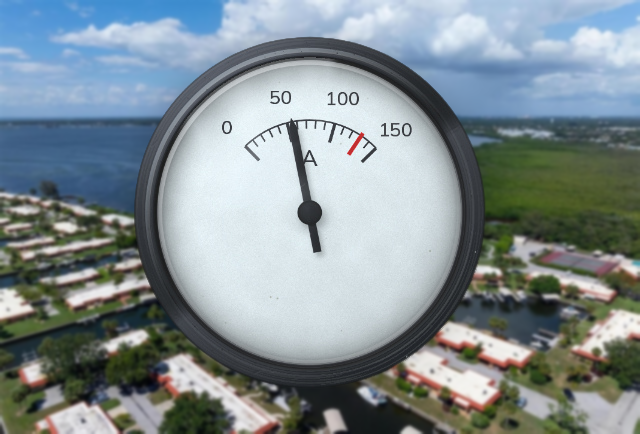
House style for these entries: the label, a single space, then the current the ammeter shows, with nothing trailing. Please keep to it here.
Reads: 55 A
